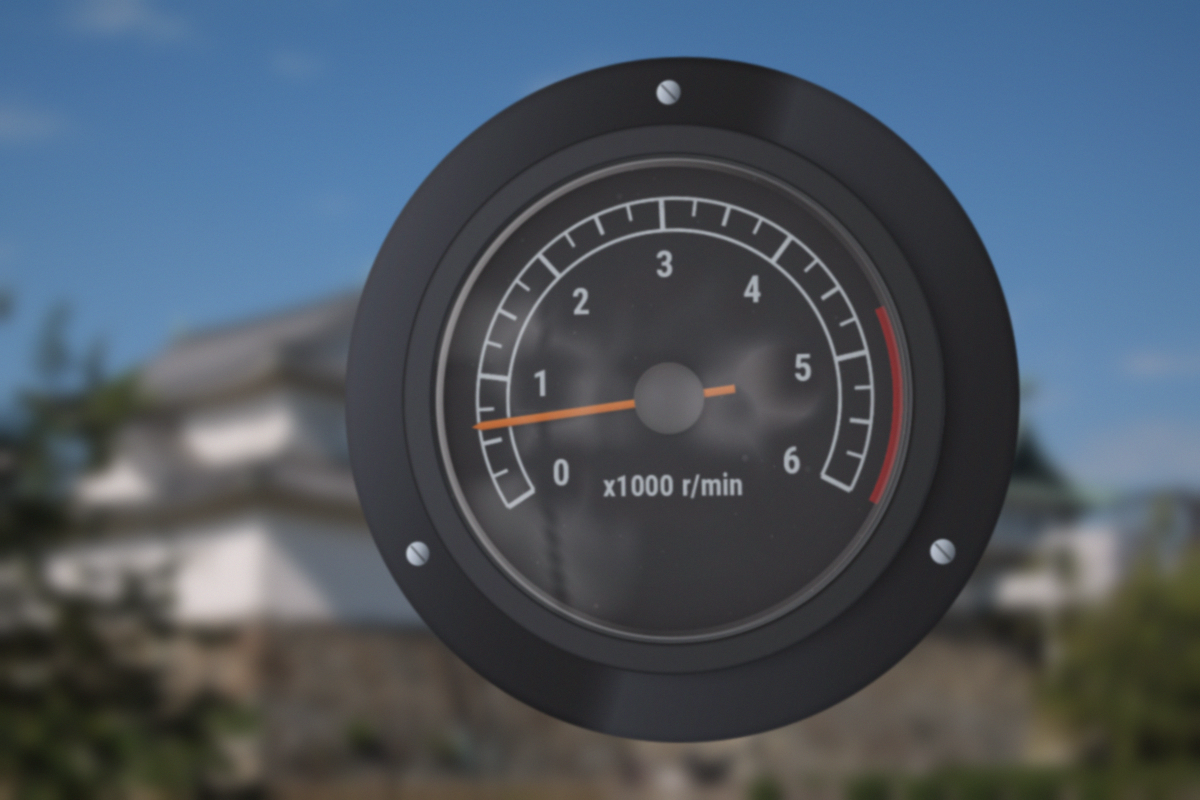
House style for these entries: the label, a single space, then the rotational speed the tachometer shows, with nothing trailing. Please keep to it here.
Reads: 625 rpm
